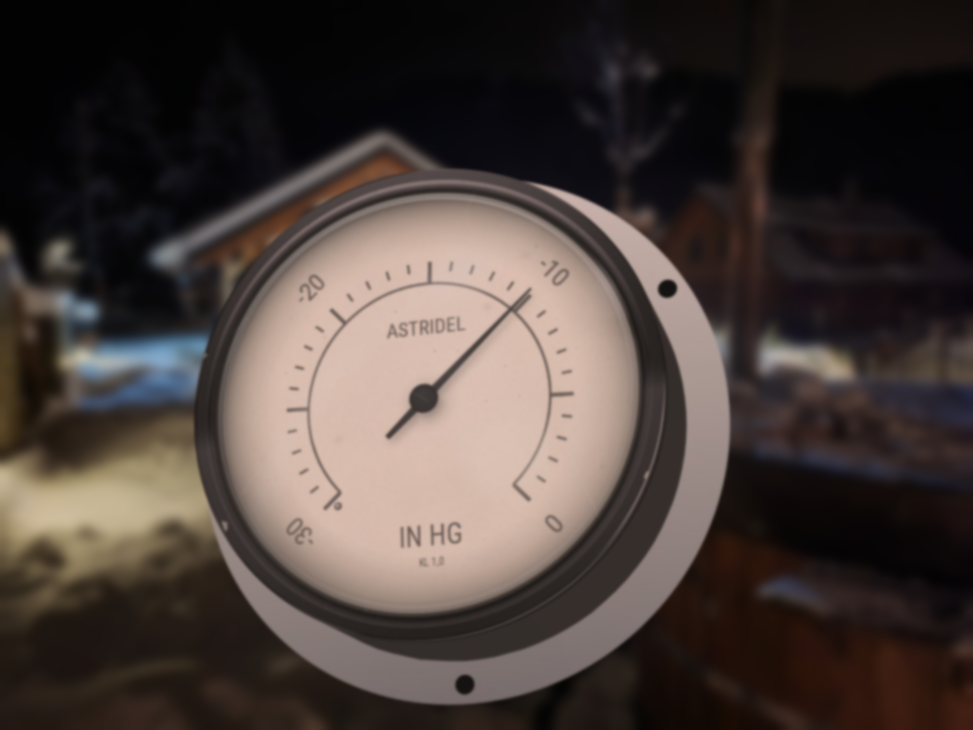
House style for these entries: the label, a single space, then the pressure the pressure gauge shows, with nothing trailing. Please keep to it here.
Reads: -10 inHg
